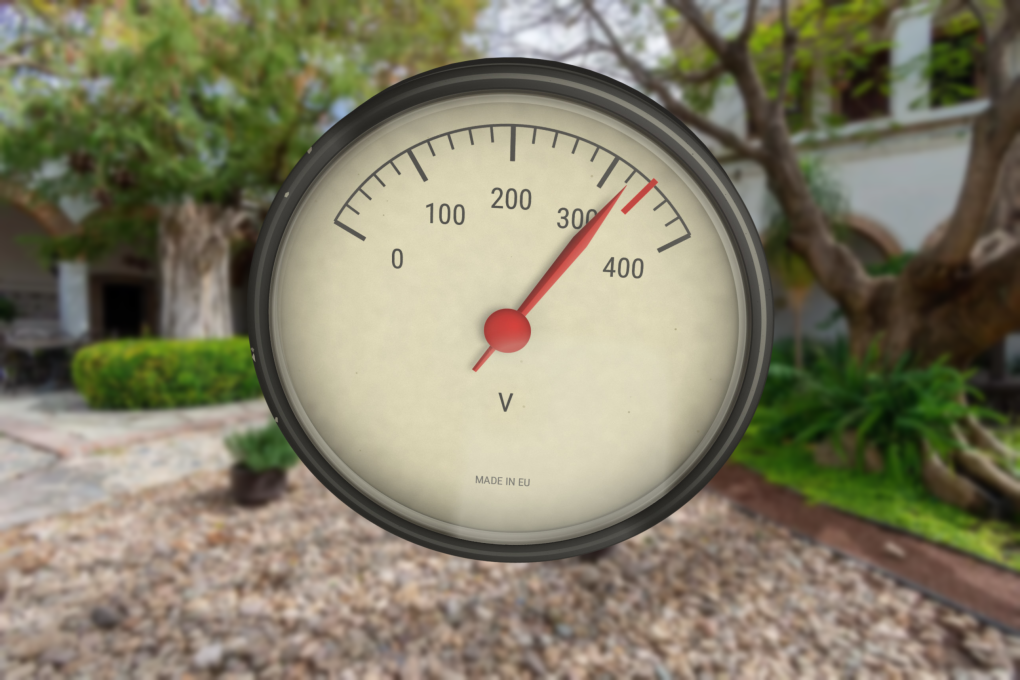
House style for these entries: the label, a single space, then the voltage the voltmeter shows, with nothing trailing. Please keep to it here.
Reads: 320 V
